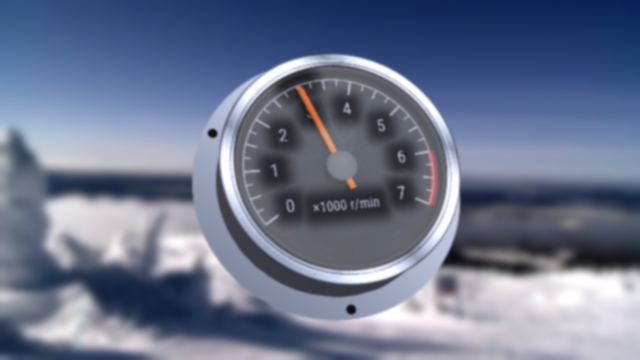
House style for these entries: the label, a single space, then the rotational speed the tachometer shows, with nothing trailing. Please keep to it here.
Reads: 3000 rpm
